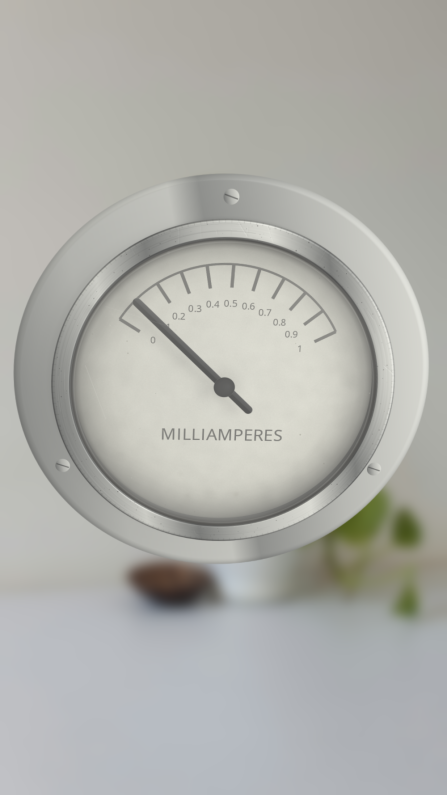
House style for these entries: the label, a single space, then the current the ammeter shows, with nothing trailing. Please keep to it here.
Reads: 0.1 mA
